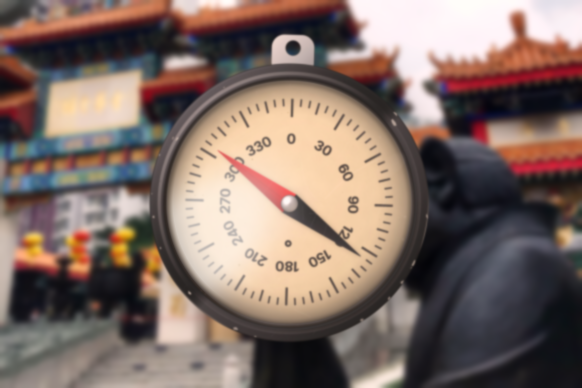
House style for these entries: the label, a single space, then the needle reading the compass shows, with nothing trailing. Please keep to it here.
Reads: 305 °
